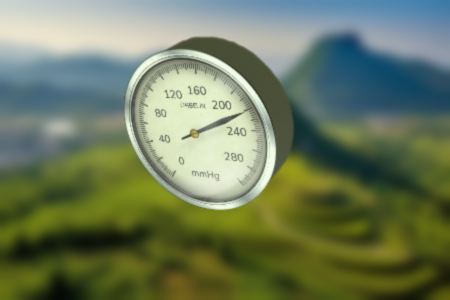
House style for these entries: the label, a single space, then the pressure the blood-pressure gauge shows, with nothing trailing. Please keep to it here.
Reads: 220 mmHg
